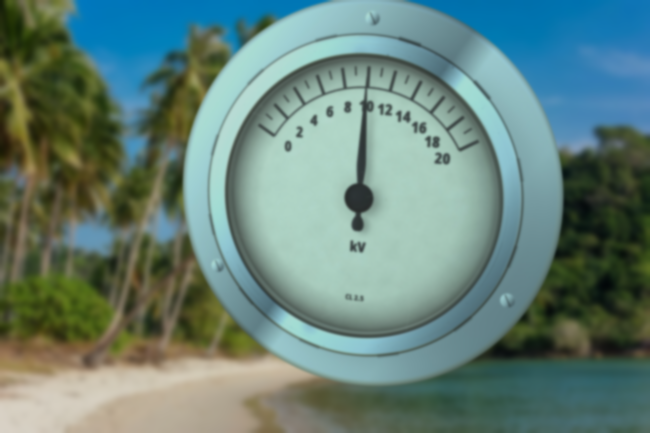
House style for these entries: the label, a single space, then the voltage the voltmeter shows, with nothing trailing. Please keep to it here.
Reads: 10 kV
